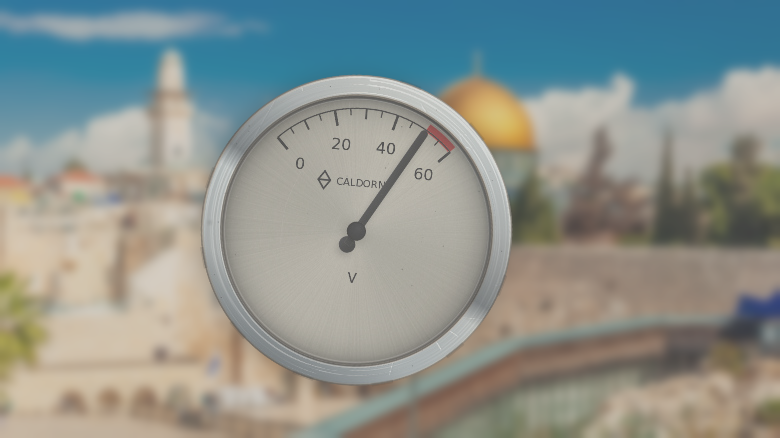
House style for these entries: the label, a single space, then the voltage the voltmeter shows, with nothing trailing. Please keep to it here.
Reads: 50 V
